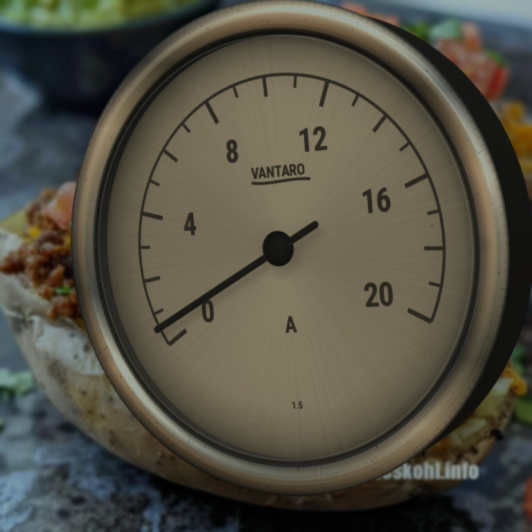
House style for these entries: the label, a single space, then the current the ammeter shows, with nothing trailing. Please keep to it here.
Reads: 0.5 A
